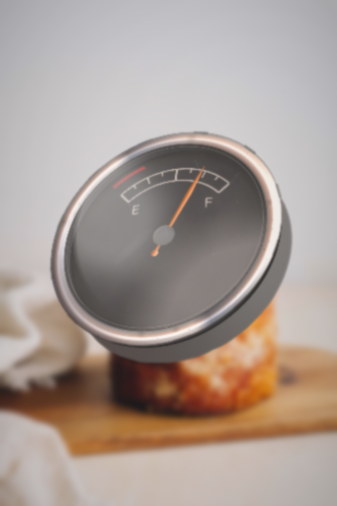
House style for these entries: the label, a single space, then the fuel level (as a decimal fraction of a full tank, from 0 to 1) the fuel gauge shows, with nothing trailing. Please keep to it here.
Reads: 0.75
